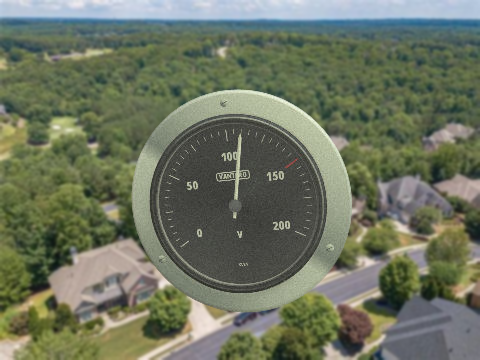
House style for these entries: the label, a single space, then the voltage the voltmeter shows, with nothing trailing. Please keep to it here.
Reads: 110 V
